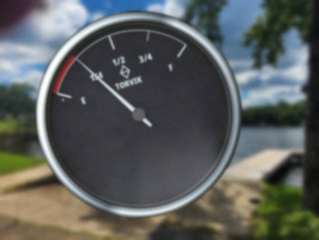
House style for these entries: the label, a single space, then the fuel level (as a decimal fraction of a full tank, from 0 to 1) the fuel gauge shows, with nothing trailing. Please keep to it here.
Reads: 0.25
